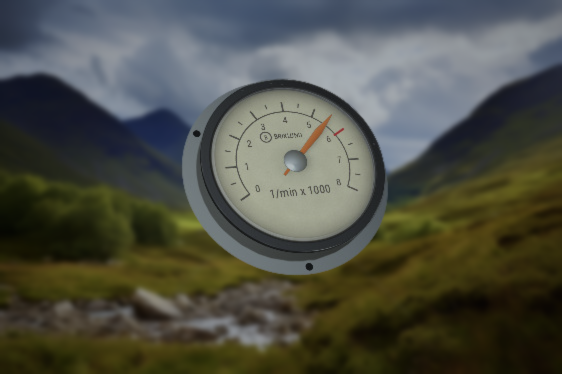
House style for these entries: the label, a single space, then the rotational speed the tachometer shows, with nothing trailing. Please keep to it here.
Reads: 5500 rpm
